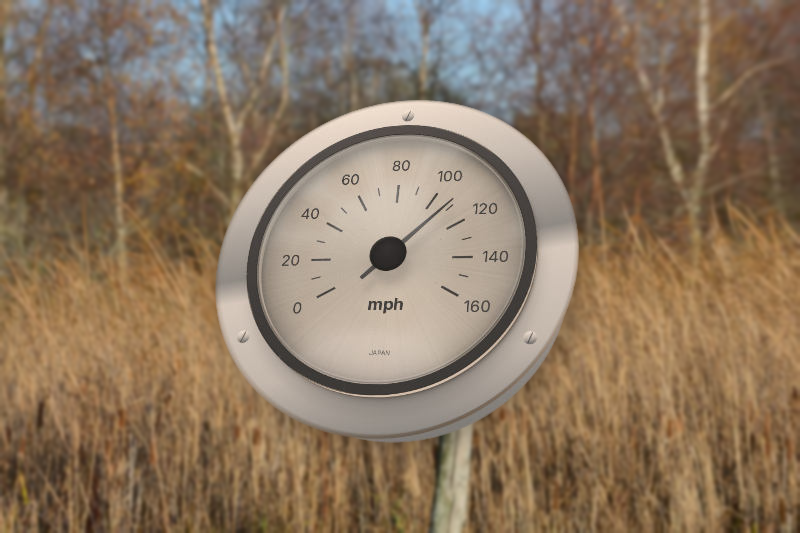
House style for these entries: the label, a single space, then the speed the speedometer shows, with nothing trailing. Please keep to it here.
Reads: 110 mph
